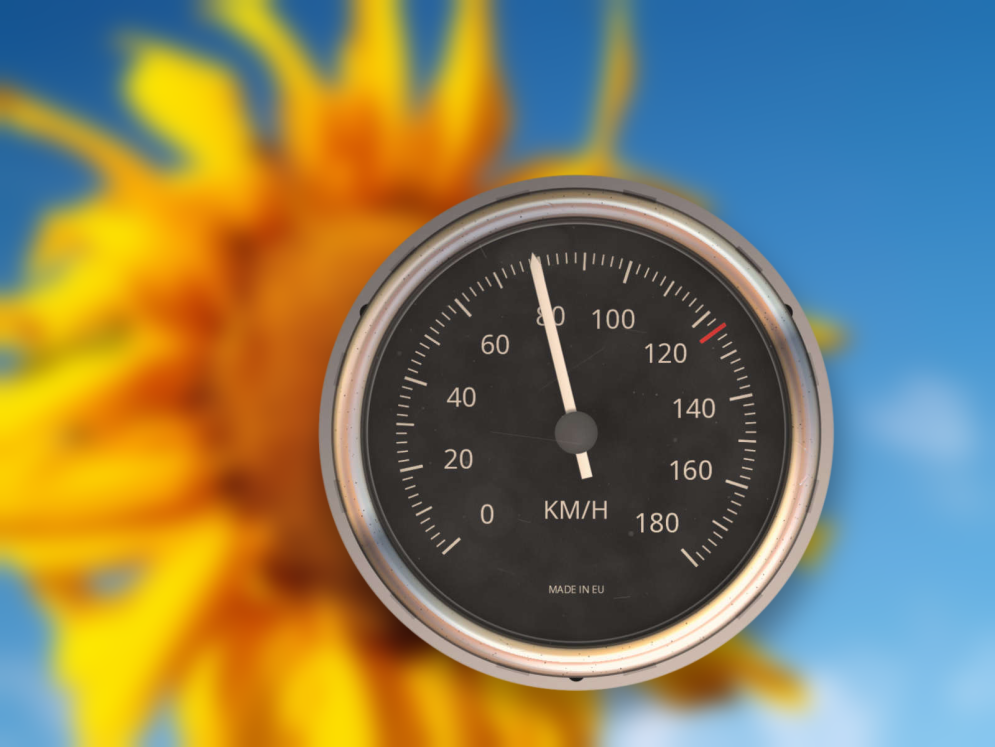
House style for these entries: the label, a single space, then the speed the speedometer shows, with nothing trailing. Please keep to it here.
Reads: 79 km/h
